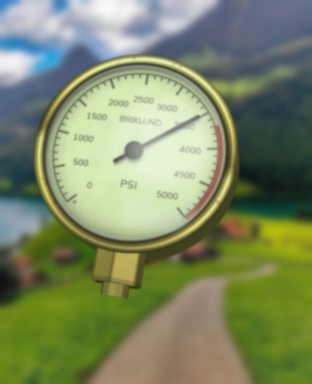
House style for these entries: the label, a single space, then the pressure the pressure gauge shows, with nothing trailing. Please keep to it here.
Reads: 3500 psi
